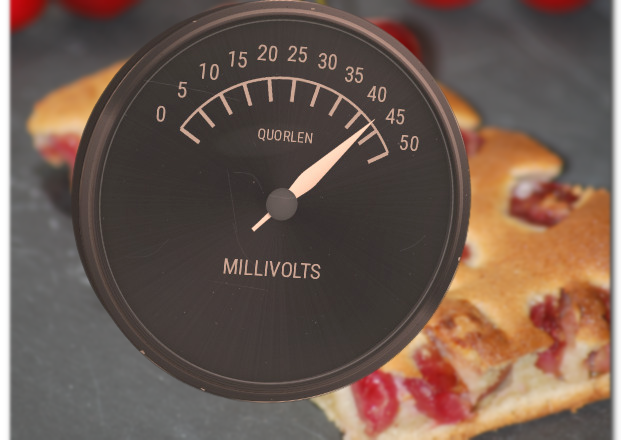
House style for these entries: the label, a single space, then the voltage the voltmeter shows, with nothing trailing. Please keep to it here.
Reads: 42.5 mV
